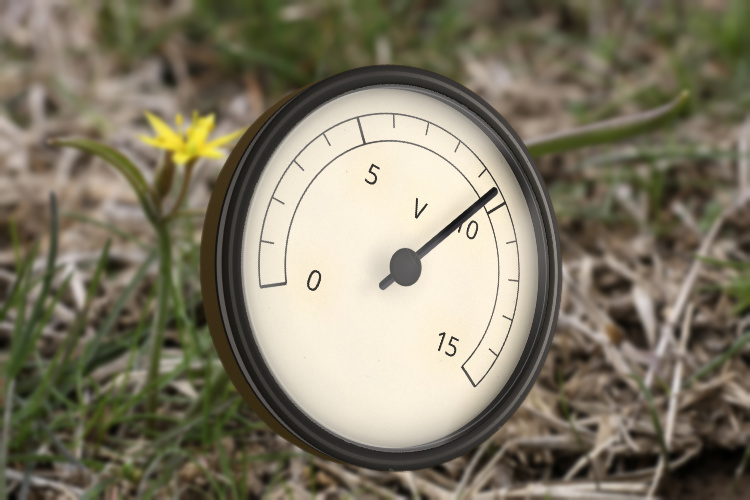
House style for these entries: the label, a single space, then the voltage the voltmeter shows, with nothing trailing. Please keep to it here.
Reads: 9.5 V
